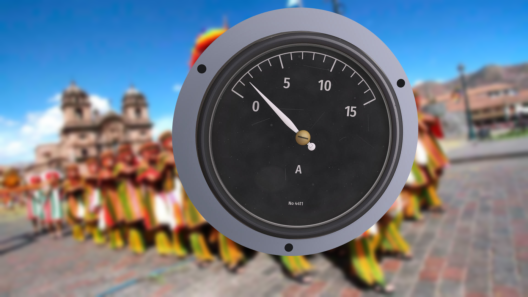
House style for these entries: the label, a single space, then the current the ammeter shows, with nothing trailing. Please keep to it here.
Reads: 1.5 A
